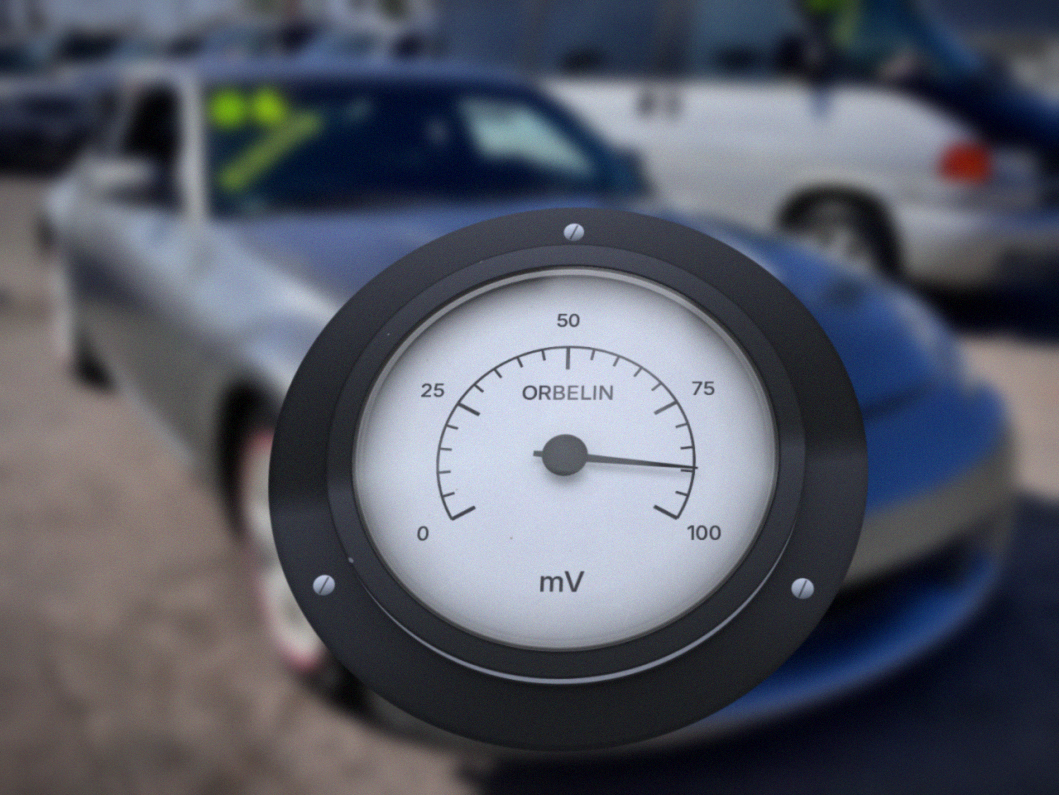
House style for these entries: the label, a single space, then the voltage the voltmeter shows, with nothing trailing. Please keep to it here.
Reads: 90 mV
